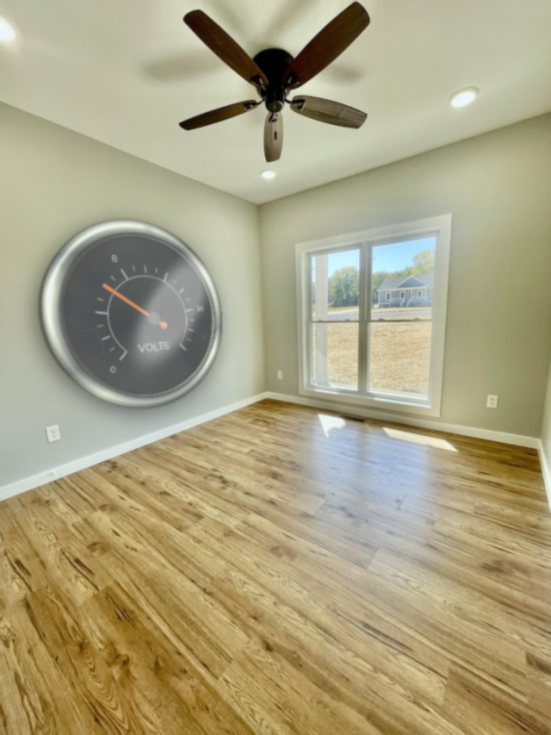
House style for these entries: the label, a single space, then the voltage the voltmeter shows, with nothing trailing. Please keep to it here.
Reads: 6 V
